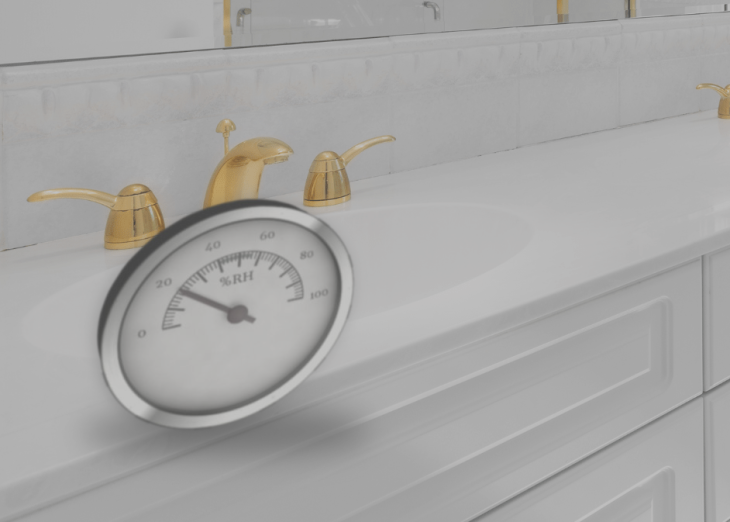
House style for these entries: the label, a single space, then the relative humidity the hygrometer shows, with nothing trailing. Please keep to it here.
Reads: 20 %
